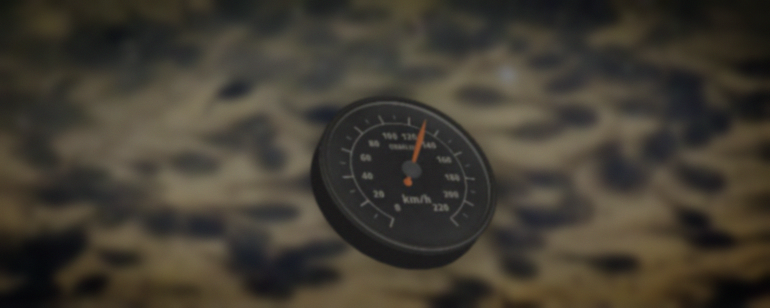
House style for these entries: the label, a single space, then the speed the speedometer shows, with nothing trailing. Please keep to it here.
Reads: 130 km/h
